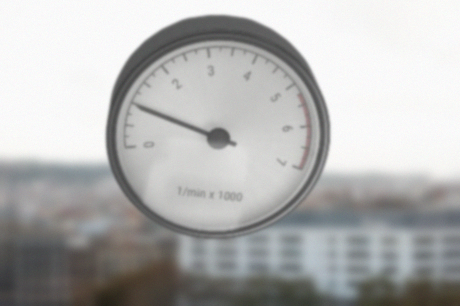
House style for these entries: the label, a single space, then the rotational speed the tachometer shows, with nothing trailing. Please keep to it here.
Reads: 1000 rpm
